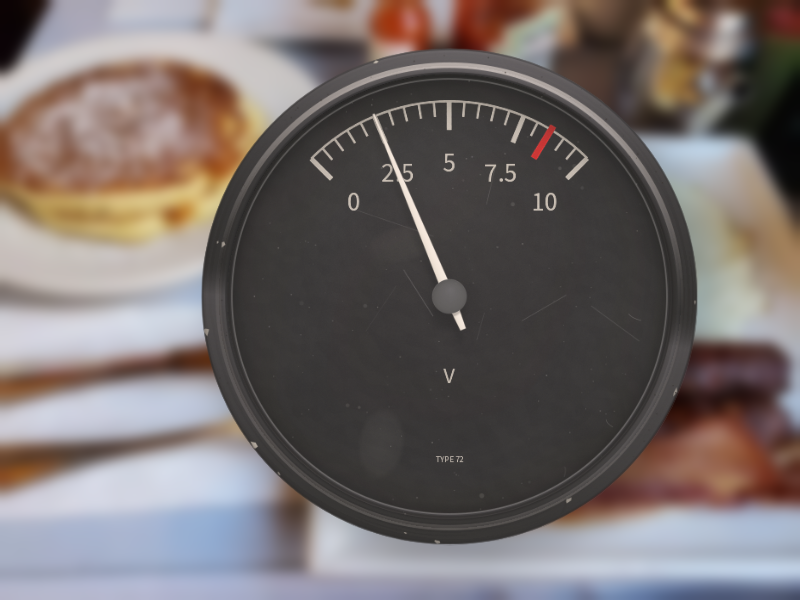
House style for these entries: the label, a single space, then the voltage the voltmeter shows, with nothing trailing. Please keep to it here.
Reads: 2.5 V
